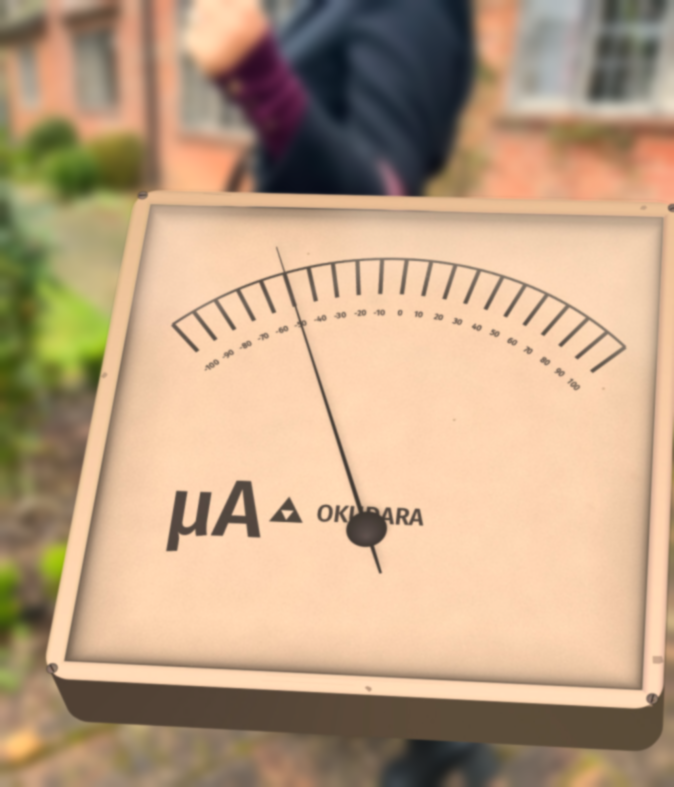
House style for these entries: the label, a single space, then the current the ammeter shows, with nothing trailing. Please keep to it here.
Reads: -50 µA
